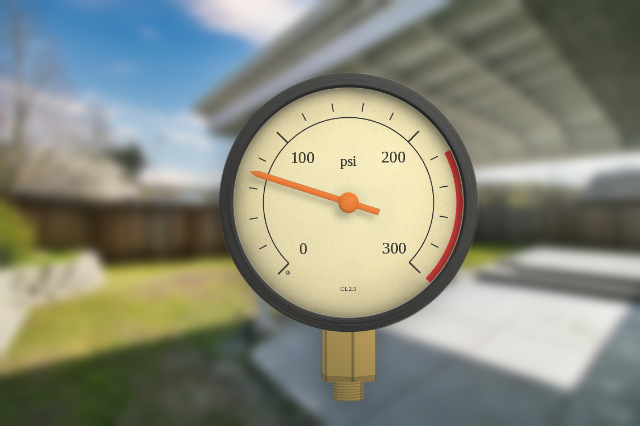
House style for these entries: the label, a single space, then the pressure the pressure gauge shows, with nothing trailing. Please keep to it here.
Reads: 70 psi
